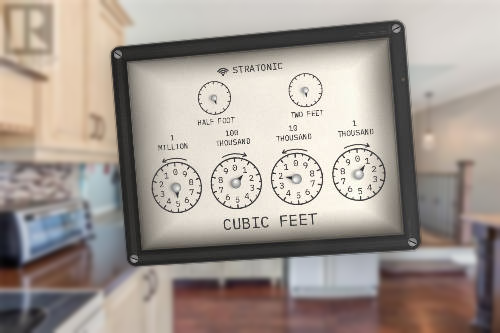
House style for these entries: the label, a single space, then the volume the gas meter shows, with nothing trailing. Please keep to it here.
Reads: 512100 ft³
